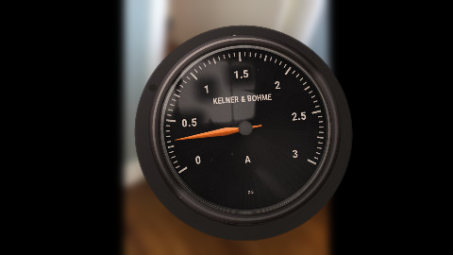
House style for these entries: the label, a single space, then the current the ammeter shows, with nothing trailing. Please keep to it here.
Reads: 0.3 A
